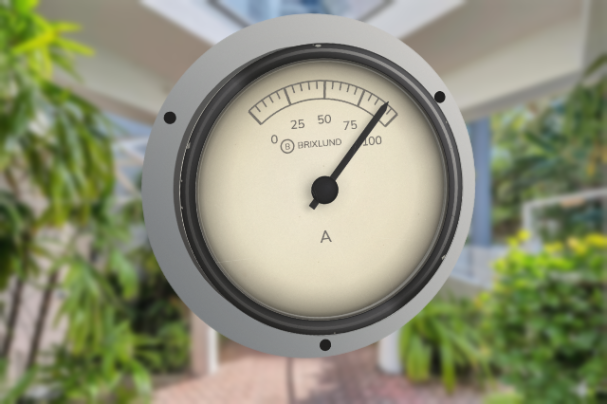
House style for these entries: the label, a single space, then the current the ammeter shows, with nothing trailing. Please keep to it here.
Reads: 90 A
